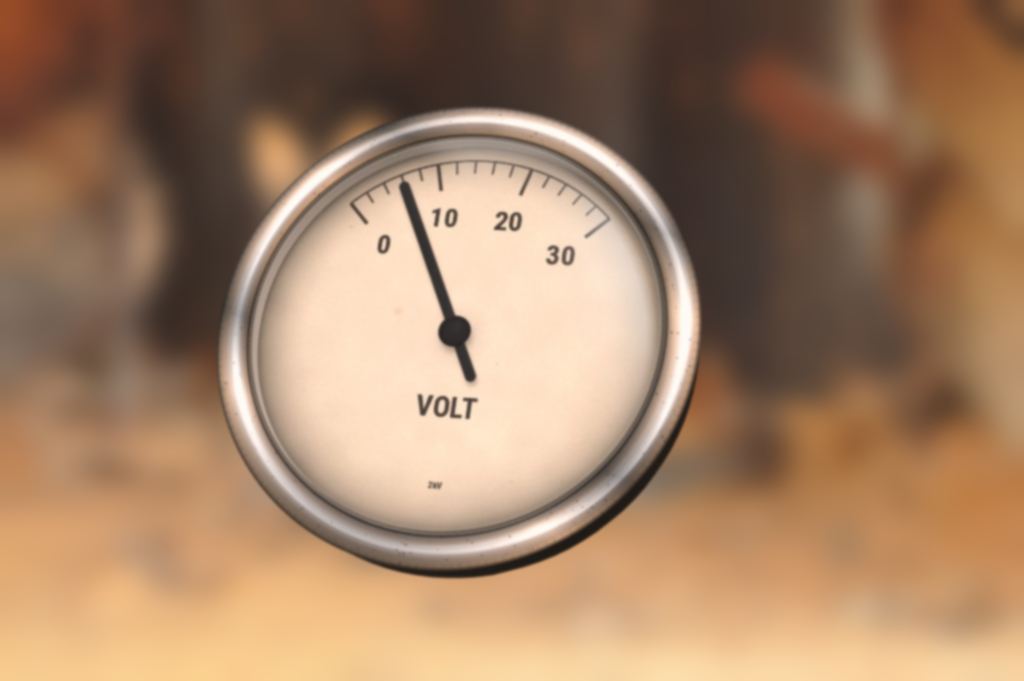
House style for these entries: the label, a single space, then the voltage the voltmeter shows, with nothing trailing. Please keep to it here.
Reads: 6 V
